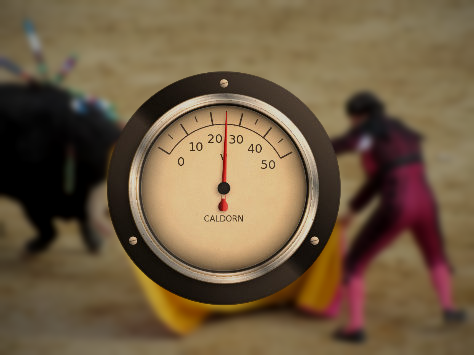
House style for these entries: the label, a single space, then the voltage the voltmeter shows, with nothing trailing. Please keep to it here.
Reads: 25 V
